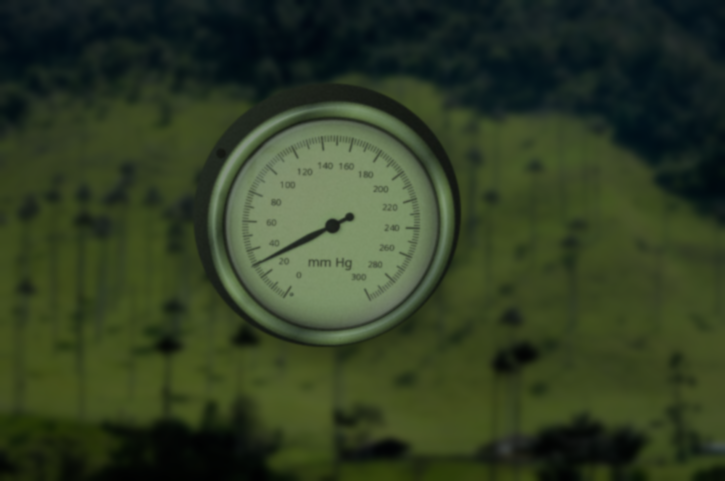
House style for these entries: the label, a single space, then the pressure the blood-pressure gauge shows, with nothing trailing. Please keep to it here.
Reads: 30 mmHg
